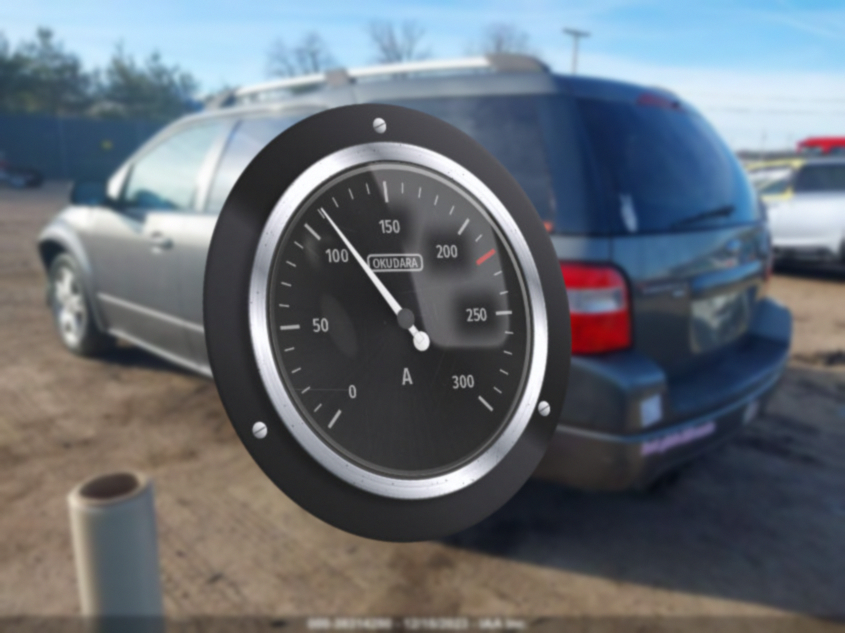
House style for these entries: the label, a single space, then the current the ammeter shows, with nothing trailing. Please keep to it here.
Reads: 110 A
